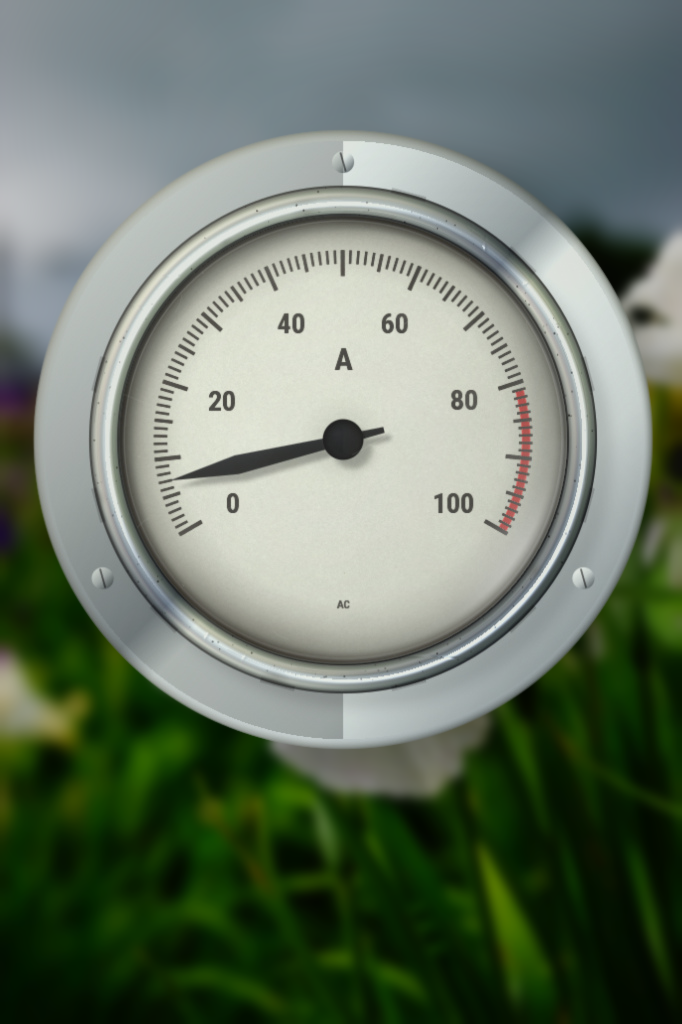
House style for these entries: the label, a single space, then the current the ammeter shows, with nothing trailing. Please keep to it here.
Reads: 7 A
